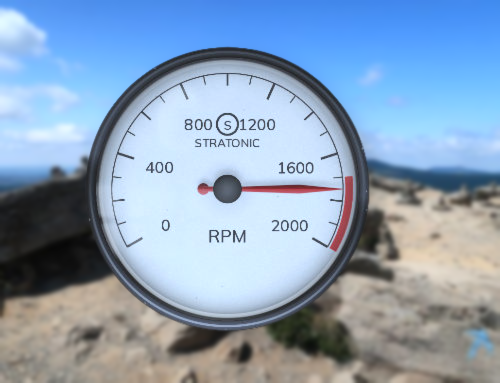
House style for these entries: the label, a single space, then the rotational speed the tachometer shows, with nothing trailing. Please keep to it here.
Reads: 1750 rpm
